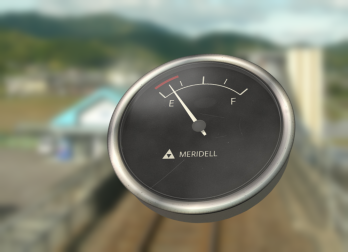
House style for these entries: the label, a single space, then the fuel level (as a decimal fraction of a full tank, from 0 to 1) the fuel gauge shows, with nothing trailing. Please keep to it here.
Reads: 0.125
